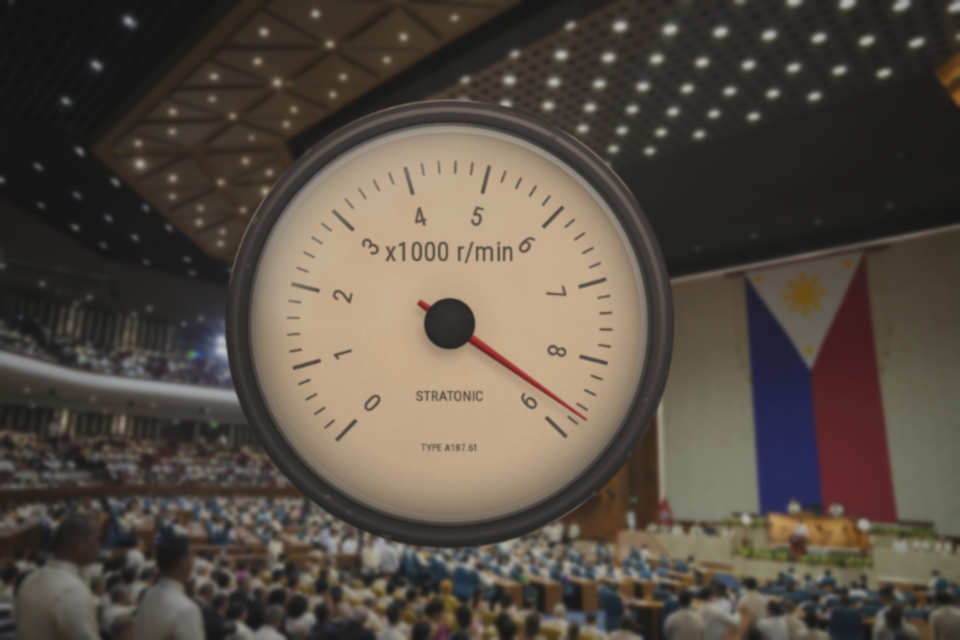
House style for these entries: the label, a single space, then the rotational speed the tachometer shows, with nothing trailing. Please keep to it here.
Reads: 8700 rpm
